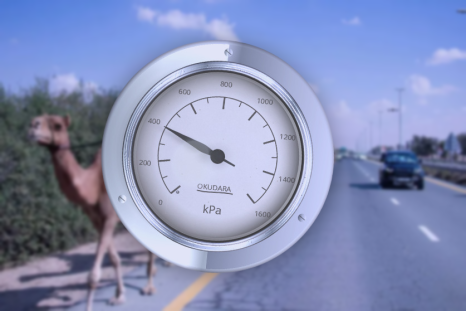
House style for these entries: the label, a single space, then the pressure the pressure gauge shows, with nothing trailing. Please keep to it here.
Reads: 400 kPa
